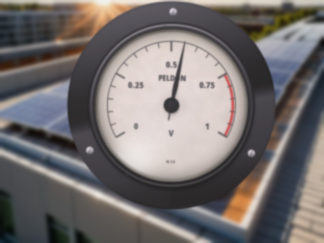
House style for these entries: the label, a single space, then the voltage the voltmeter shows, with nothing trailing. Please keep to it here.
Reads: 0.55 V
